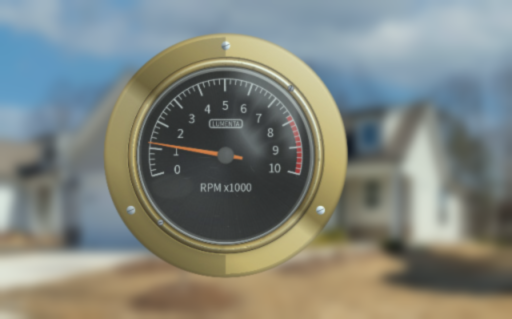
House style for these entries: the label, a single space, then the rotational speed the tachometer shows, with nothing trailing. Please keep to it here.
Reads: 1200 rpm
